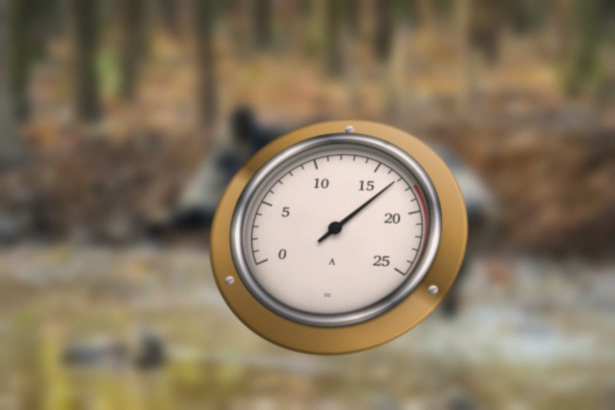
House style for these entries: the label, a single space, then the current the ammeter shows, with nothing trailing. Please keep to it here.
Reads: 17 A
